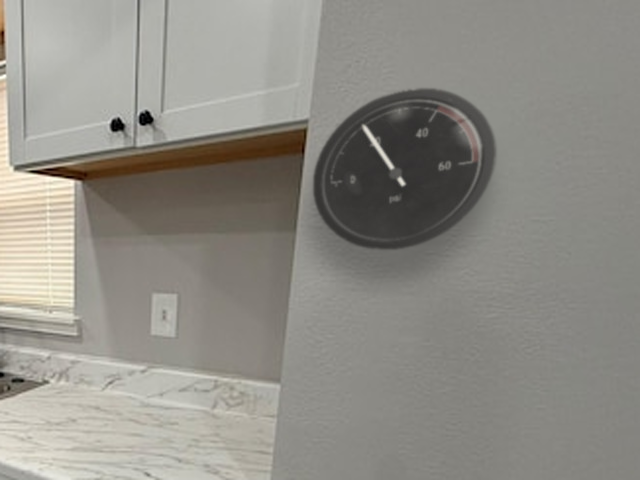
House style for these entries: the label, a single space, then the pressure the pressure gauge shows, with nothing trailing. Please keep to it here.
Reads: 20 psi
